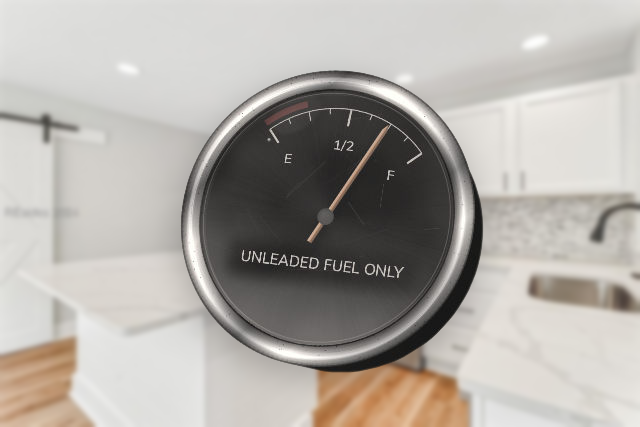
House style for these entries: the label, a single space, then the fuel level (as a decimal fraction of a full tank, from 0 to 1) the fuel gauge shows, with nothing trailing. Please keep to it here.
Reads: 0.75
